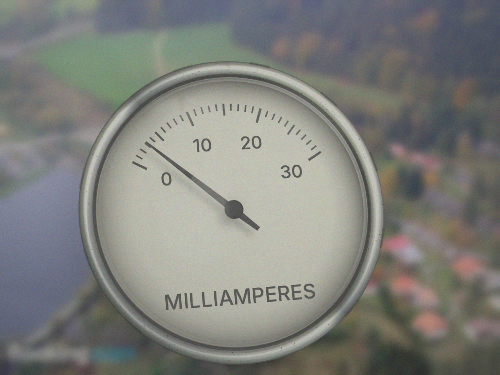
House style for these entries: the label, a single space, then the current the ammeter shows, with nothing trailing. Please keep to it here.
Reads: 3 mA
